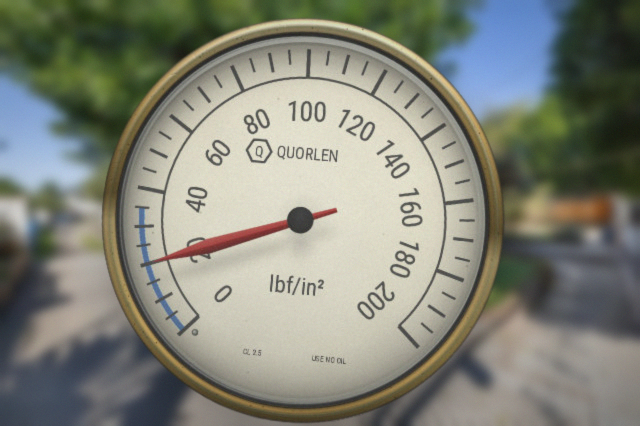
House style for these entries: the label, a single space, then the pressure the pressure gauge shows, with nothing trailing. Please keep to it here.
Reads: 20 psi
